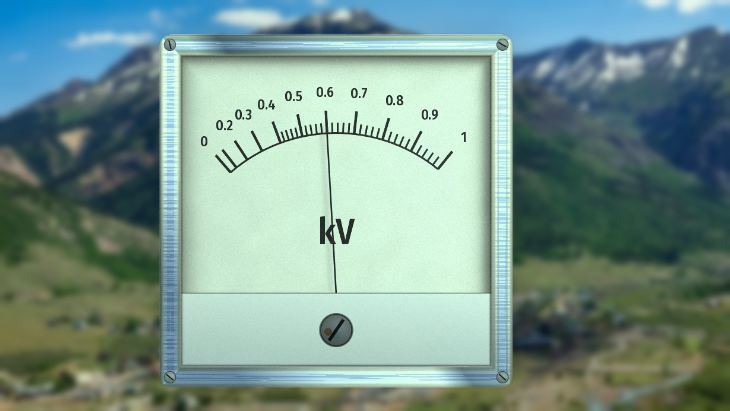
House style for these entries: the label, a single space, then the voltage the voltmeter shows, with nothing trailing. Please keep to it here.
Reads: 0.6 kV
